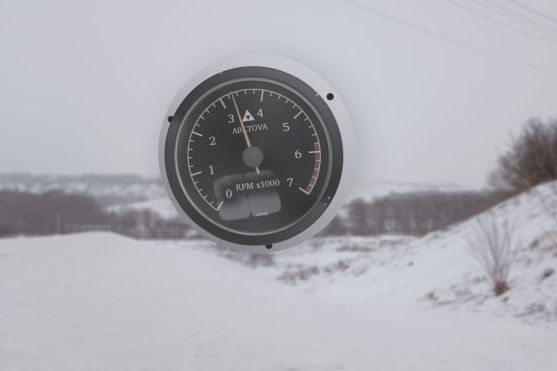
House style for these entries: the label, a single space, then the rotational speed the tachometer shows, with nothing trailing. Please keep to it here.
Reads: 3300 rpm
